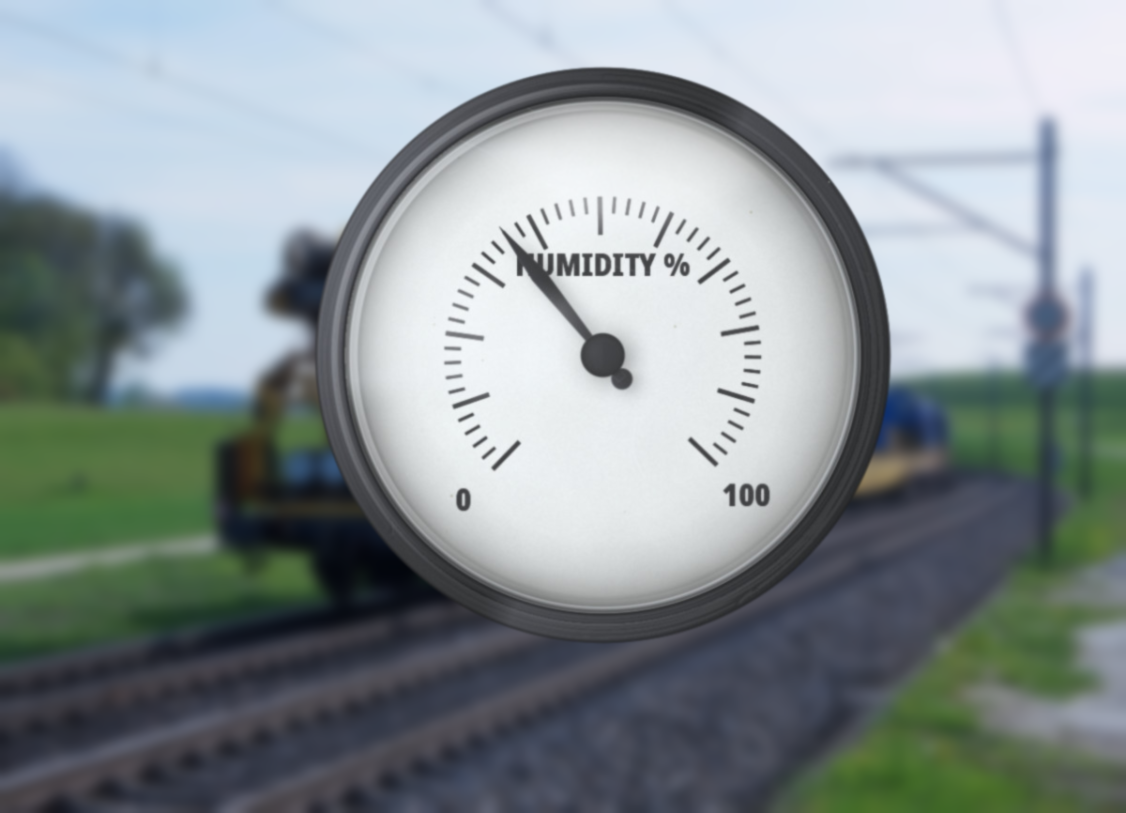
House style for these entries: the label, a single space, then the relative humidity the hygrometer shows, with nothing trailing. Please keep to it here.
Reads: 36 %
